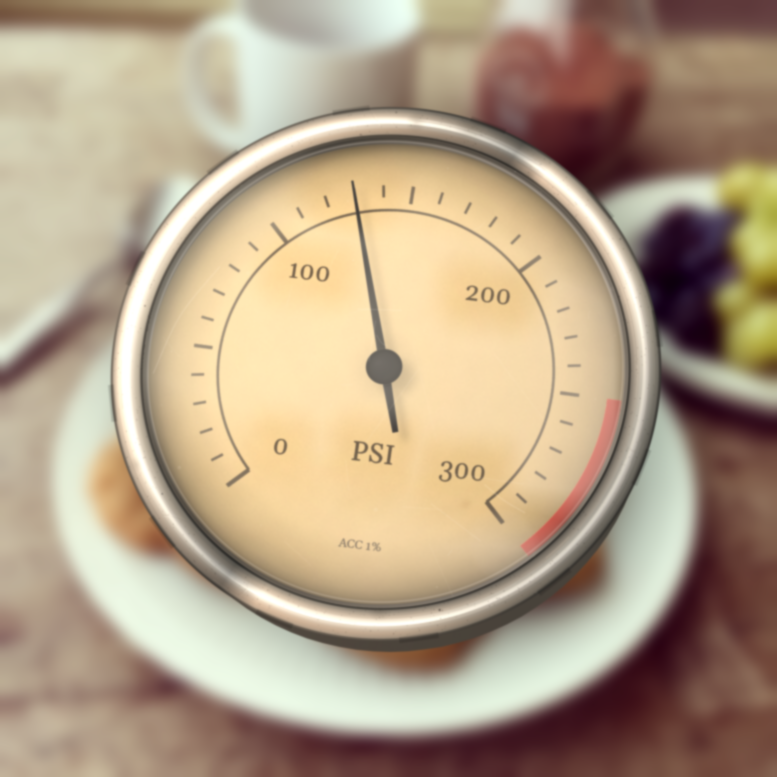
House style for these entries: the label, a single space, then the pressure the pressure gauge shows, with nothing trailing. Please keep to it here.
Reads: 130 psi
